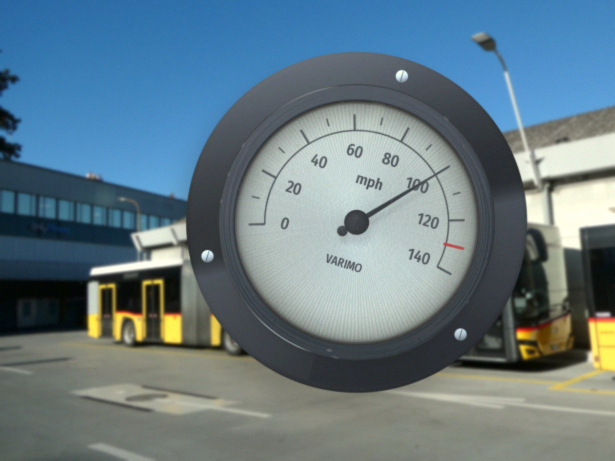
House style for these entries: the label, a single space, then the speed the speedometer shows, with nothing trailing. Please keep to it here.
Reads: 100 mph
